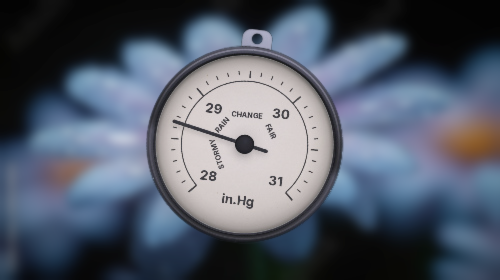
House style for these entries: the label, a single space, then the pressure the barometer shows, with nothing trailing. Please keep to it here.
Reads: 28.65 inHg
